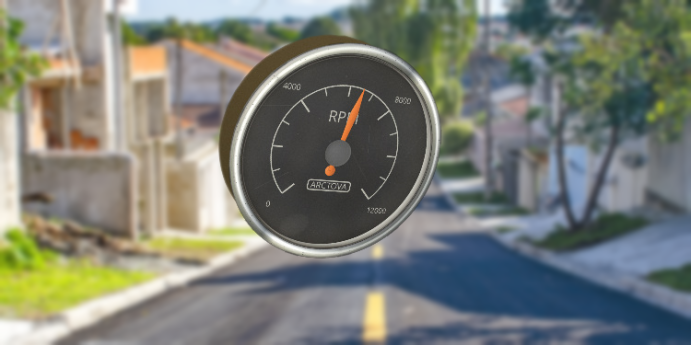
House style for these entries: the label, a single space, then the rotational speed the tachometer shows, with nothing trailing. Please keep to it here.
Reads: 6500 rpm
